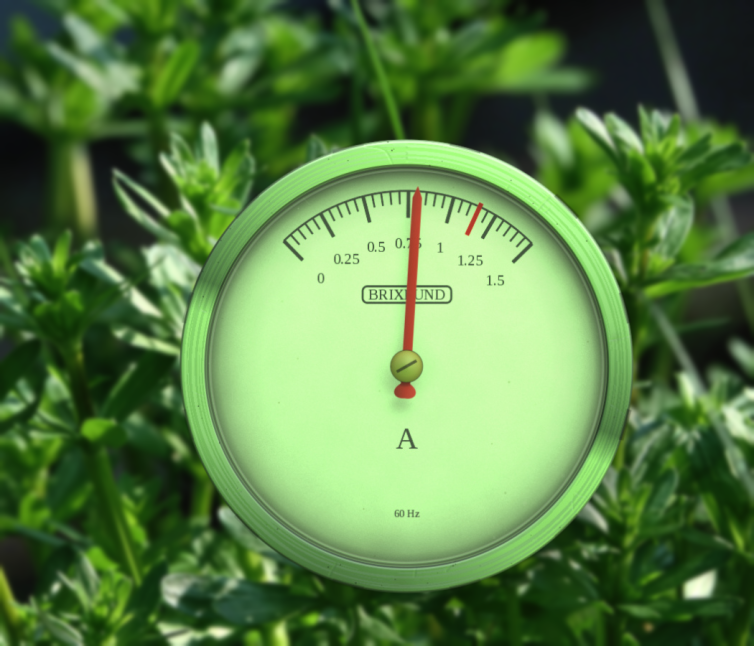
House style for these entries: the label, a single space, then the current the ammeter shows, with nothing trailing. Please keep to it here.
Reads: 0.8 A
